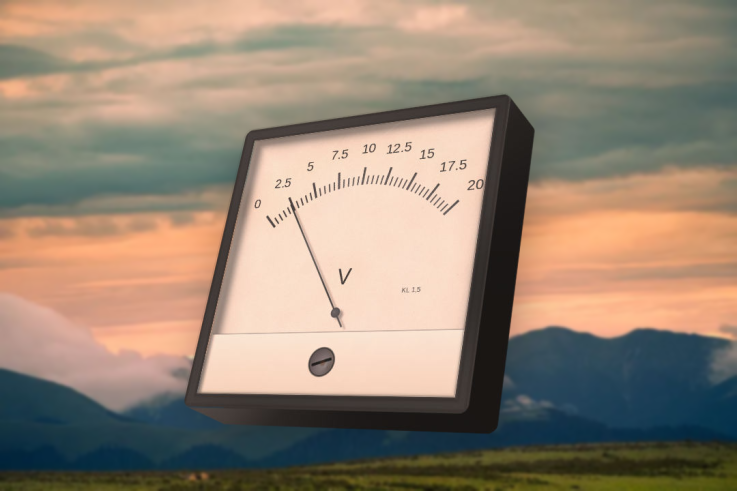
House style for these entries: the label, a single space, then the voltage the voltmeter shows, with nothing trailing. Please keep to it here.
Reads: 2.5 V
